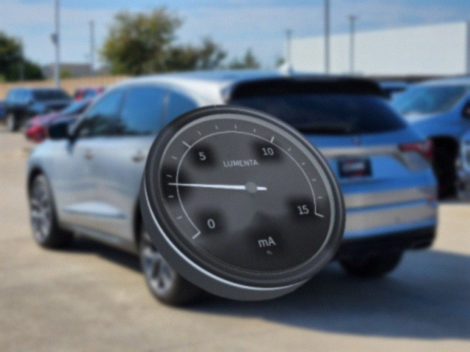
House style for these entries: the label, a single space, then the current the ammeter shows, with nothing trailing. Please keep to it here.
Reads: 2.5 mA
